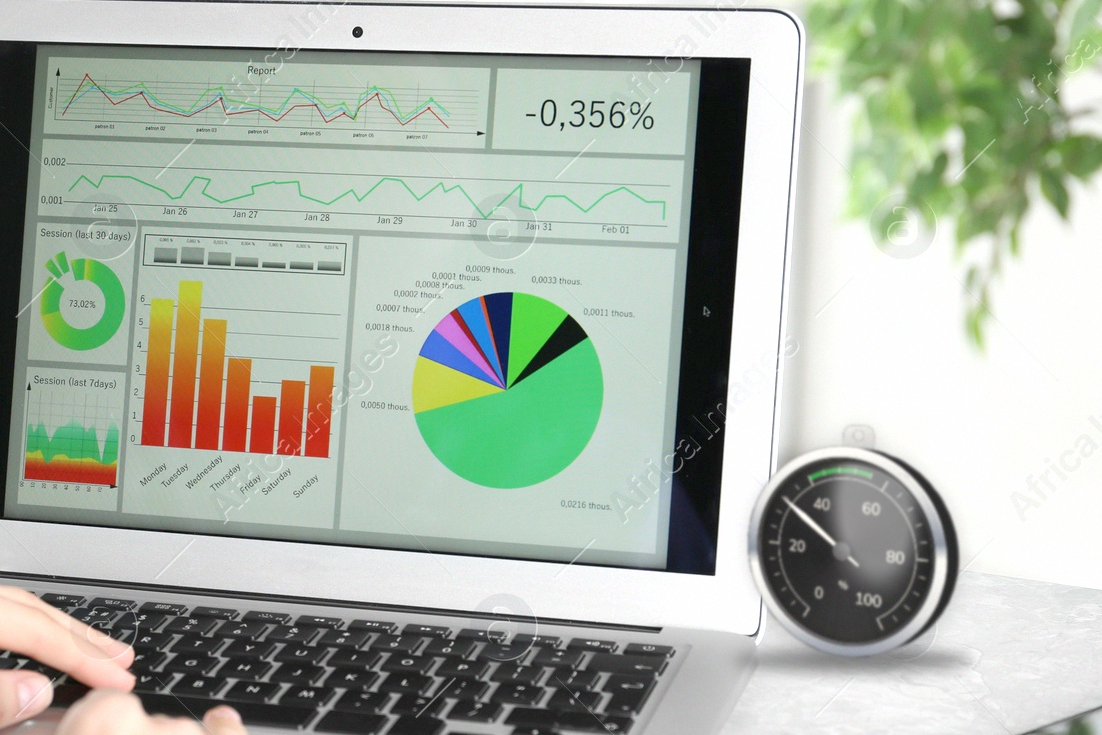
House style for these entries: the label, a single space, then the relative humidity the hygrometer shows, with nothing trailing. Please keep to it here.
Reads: 32 %
